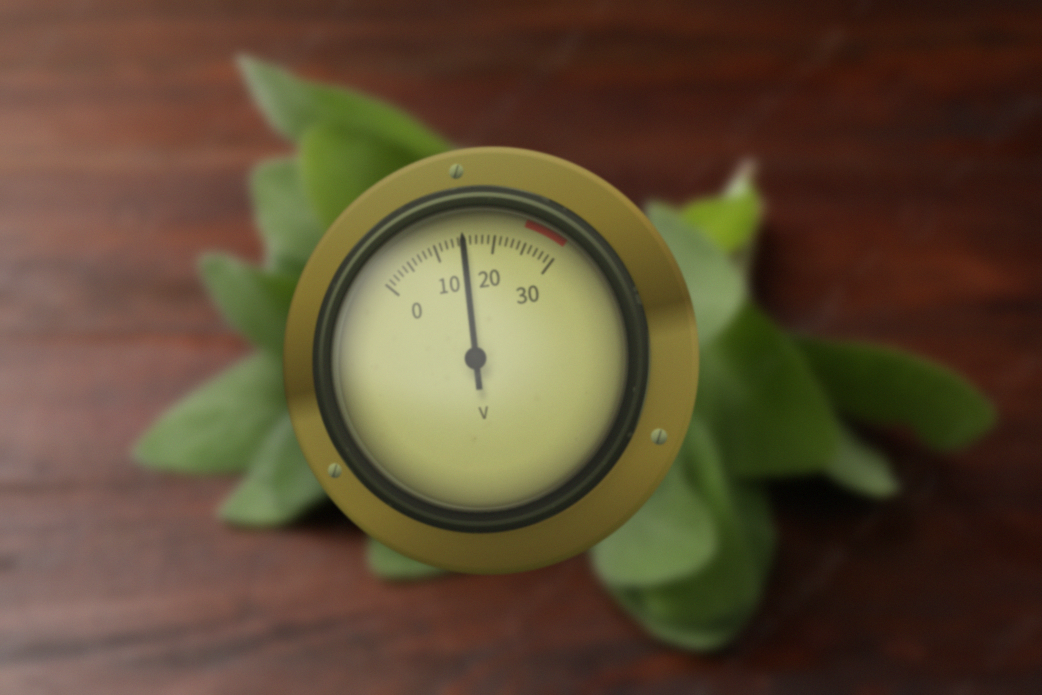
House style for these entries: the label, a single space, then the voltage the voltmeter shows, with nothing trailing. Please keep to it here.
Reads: 15 V
